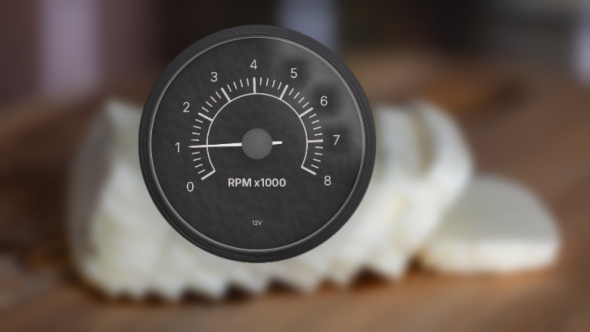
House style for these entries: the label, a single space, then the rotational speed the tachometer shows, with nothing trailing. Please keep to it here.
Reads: 1000 rpm
